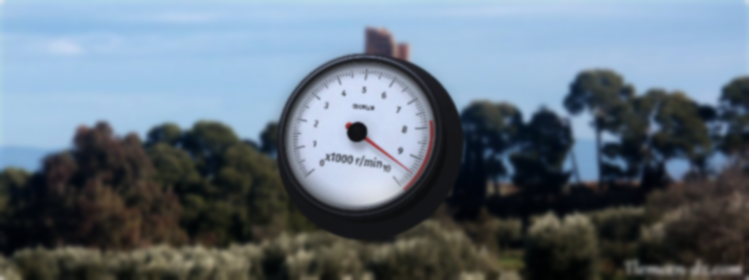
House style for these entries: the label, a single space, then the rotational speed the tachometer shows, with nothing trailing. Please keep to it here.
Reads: 9500 rpm
